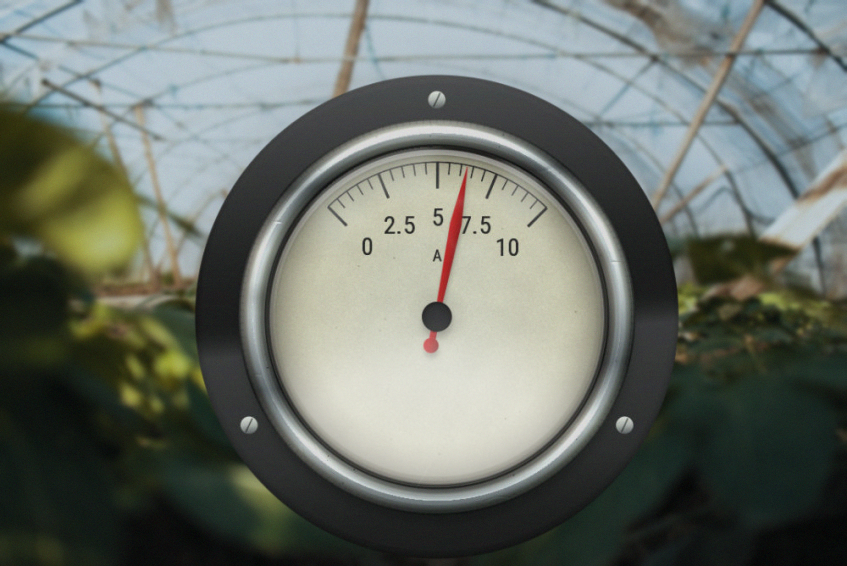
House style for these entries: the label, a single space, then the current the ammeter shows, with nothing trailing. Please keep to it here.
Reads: 6.25 A
